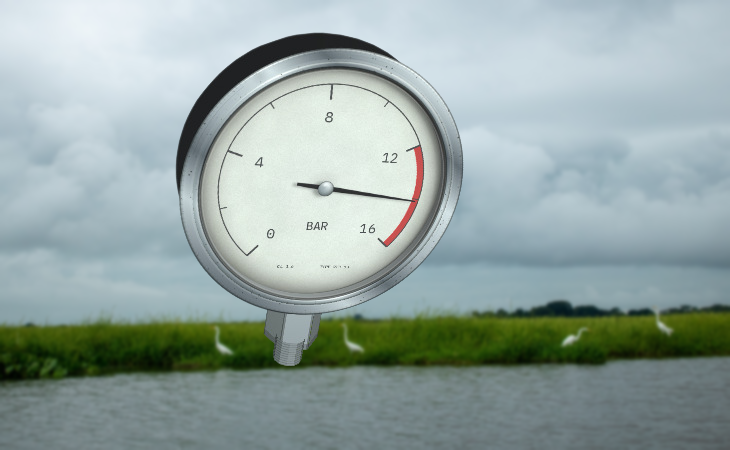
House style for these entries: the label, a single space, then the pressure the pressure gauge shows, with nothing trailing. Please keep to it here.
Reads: 14 bar
